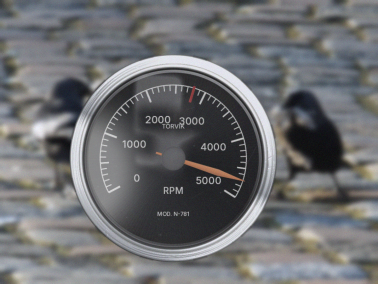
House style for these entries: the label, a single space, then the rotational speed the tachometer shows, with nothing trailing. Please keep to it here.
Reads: 4700 rpm
